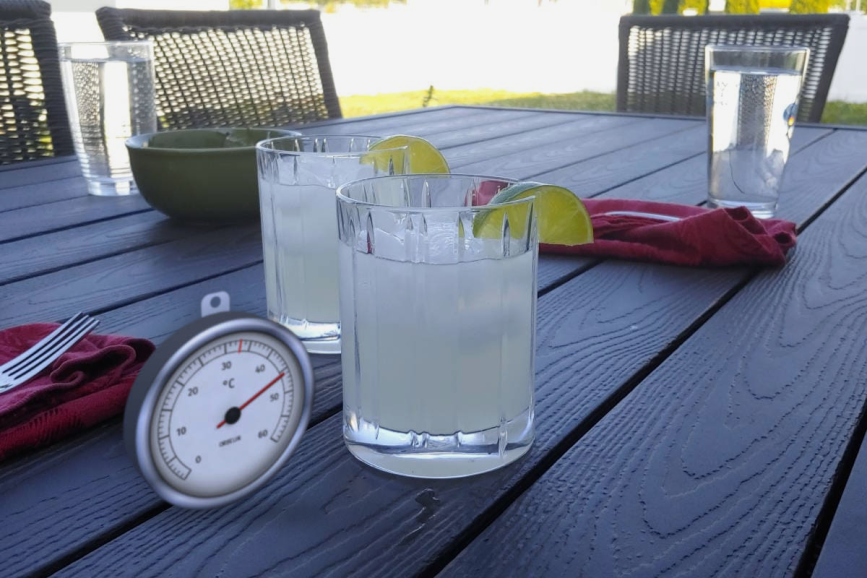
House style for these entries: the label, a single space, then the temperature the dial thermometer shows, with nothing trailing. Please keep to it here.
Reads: 45 °C
